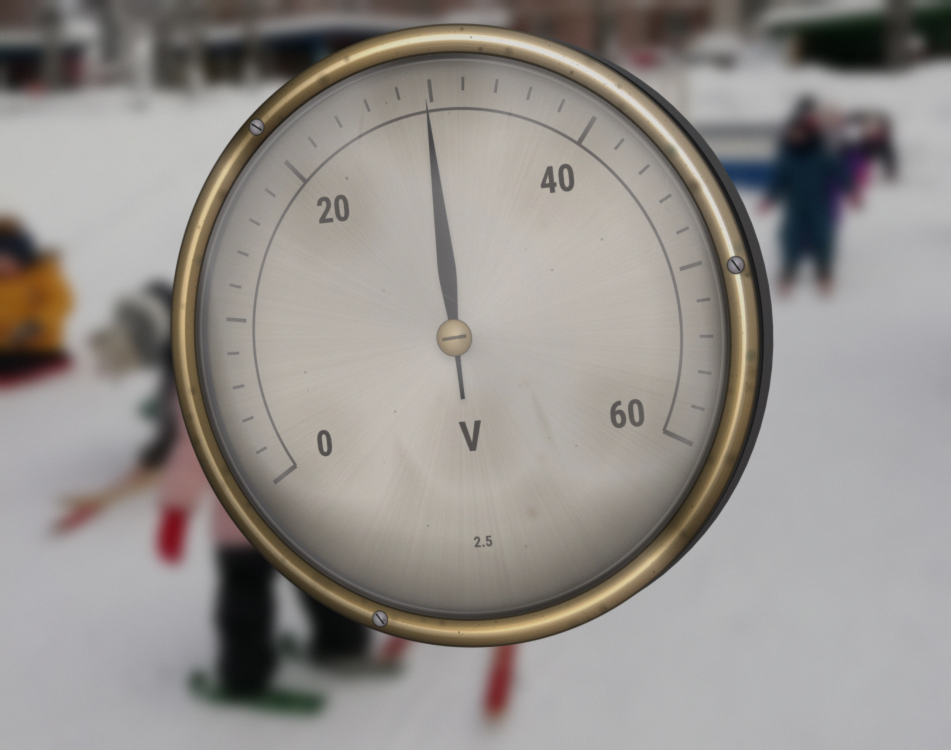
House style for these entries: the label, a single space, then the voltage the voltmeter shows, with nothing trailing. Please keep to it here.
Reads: 30 V
